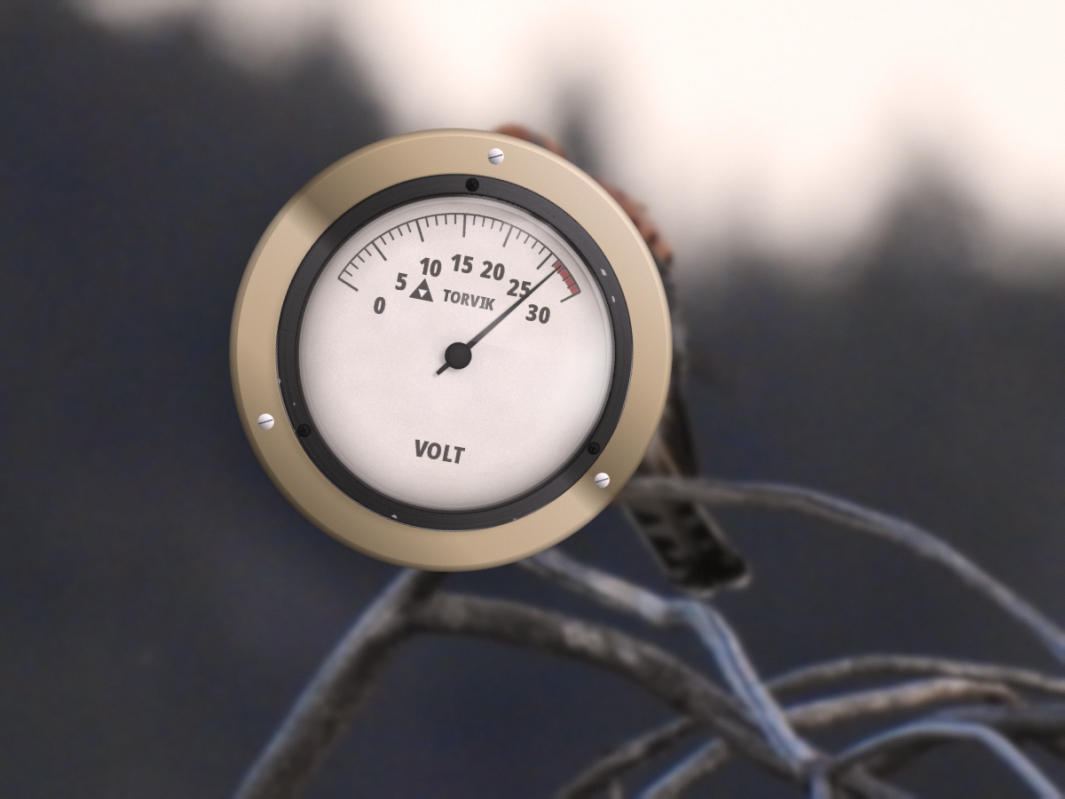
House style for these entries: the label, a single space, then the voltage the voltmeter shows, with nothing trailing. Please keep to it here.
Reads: 26.5 V
